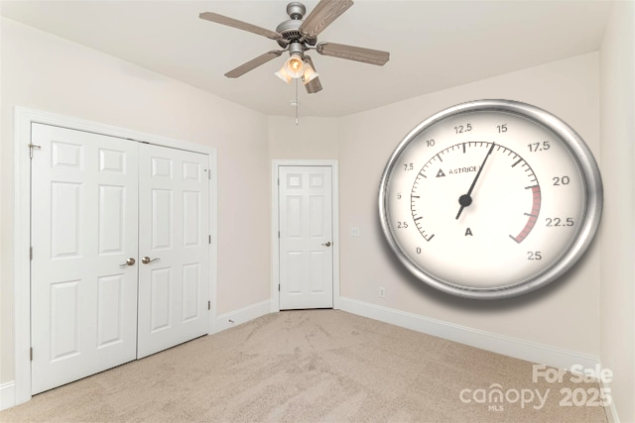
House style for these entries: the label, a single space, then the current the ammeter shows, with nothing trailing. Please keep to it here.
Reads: 15 A
